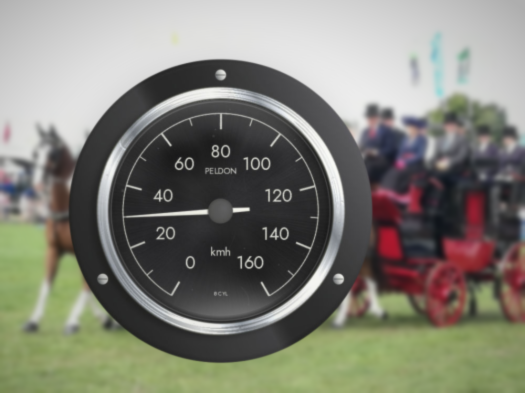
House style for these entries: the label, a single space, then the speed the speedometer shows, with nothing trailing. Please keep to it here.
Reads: 30 km/h
